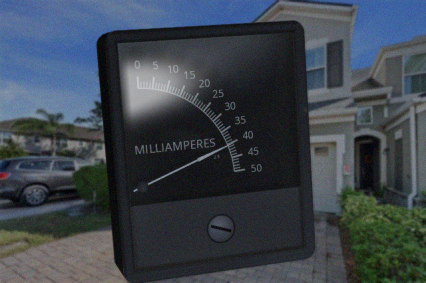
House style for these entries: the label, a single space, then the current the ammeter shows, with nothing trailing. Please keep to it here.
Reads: 40 mA
